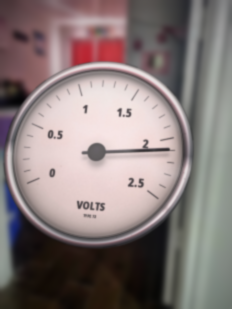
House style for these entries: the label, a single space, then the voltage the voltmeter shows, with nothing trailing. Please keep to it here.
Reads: 2.1 V
